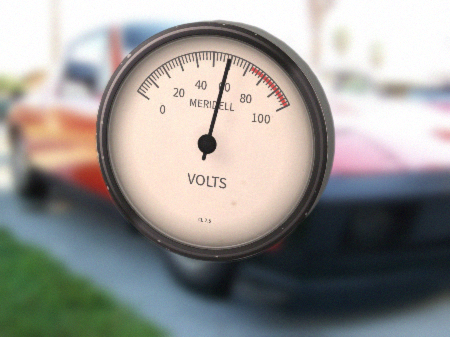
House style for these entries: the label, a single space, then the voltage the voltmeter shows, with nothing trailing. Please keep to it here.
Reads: 60 V
